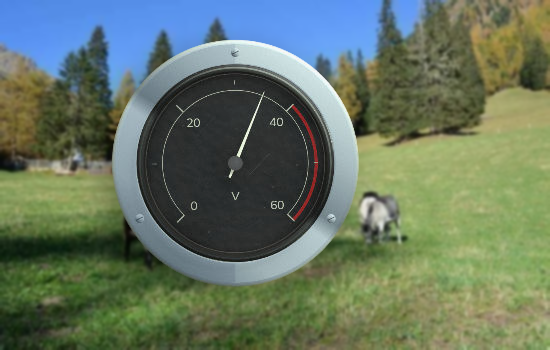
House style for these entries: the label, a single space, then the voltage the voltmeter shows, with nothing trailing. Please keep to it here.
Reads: 35 V
